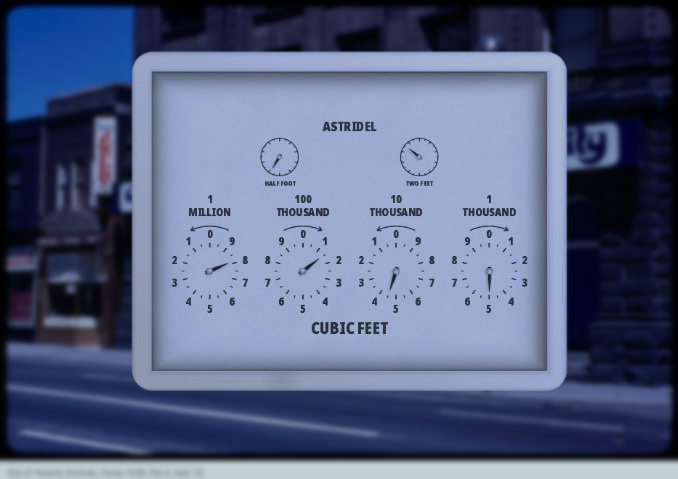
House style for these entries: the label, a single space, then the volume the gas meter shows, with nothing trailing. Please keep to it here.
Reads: 814500 ft³
